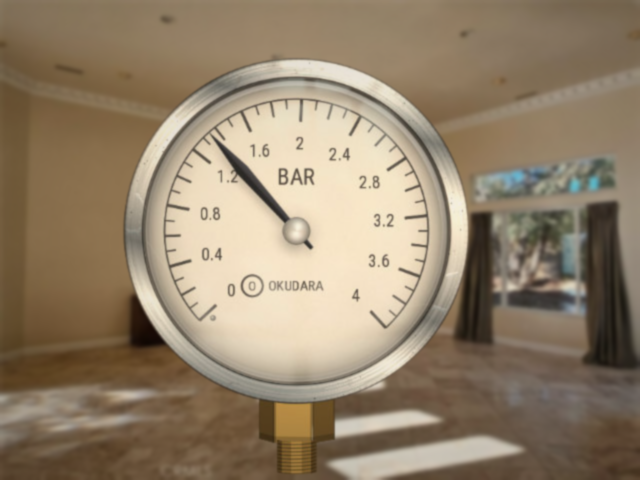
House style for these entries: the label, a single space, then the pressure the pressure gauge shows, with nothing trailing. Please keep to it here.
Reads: 1.35 bar
